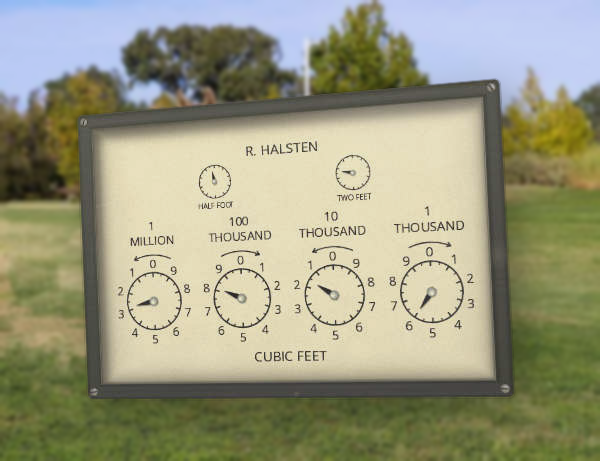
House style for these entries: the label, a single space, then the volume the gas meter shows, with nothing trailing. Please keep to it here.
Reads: 281600 ft³
